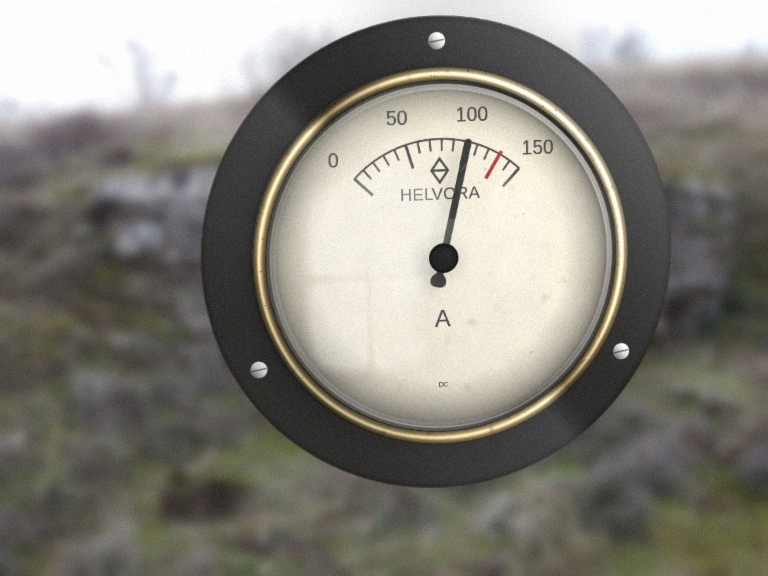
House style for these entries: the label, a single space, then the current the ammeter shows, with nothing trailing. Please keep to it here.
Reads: 100 A
